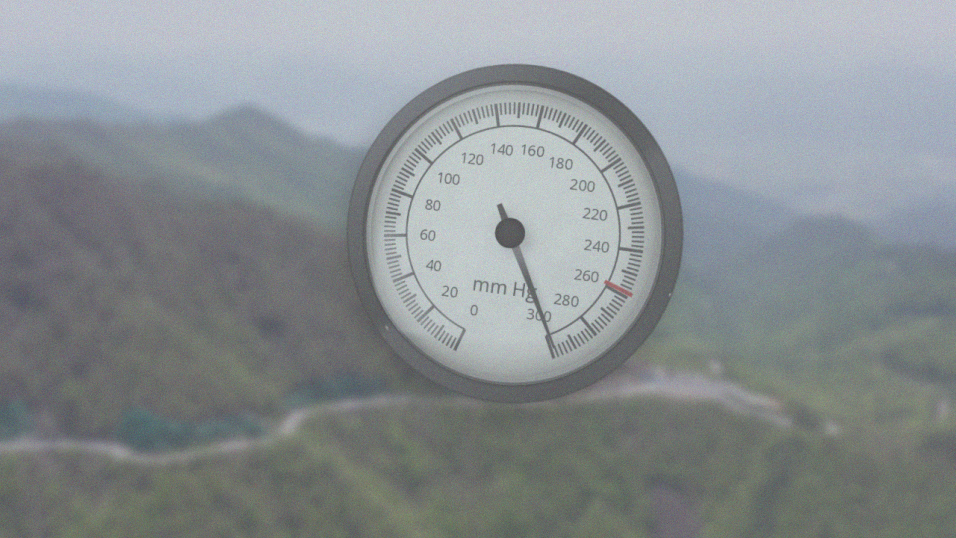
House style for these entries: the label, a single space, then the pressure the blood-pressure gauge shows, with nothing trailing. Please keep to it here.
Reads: 298 mmHg
